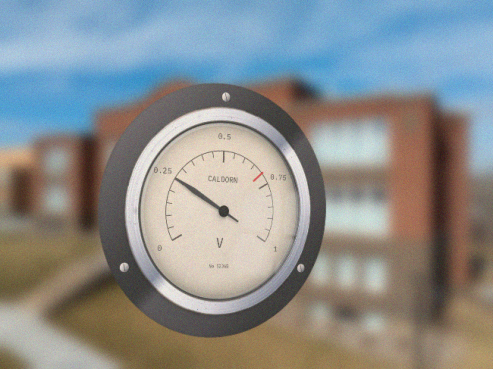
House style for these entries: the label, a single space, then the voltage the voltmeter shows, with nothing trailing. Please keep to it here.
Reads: 0.25 V
